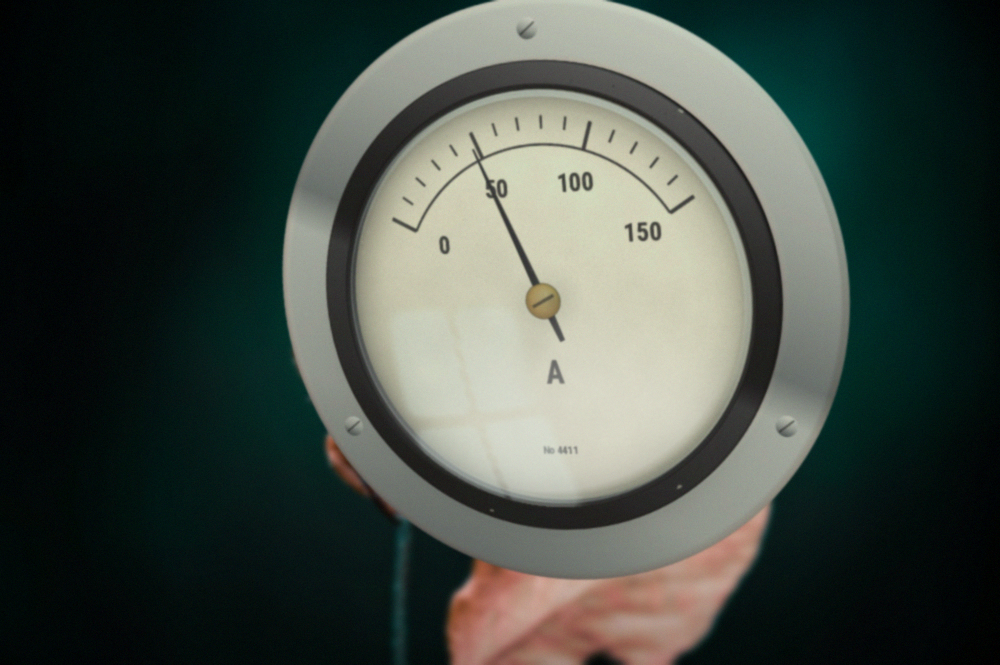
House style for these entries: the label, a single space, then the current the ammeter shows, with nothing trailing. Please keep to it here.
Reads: 50 A
